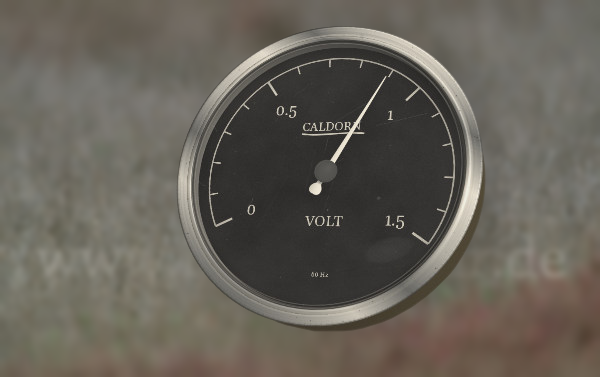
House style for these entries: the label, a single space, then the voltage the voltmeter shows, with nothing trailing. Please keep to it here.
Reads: 0.9 V
